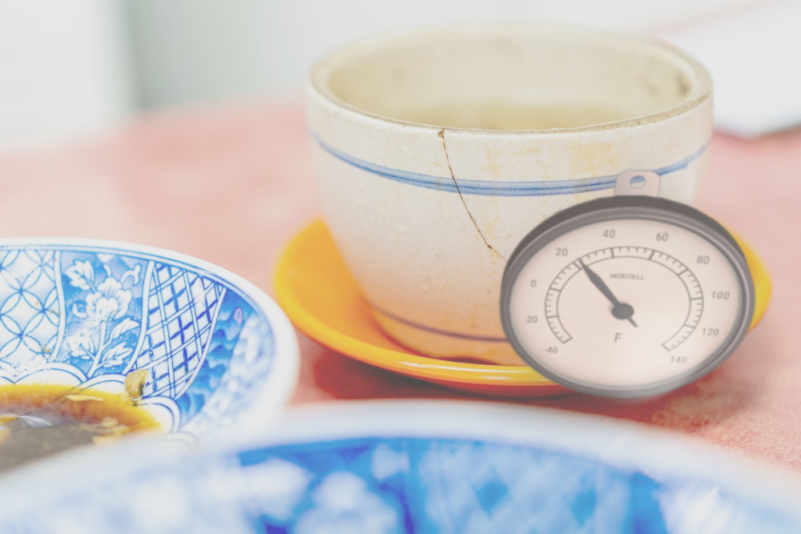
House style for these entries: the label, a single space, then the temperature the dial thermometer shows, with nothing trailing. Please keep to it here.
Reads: 24 °F
